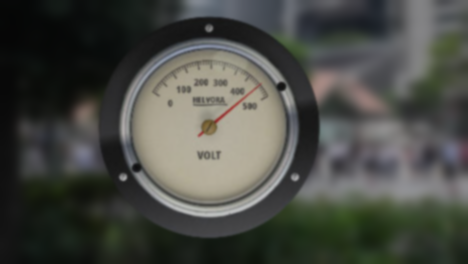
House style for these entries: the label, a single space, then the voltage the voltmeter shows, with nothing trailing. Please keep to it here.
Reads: 450 V
